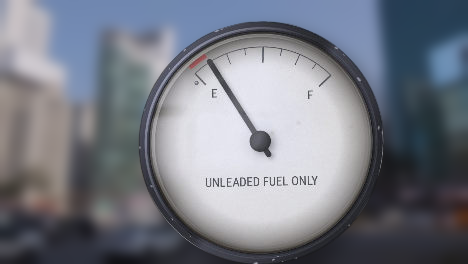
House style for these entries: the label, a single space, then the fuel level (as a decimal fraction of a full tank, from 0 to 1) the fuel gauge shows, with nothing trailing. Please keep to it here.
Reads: 0.125
